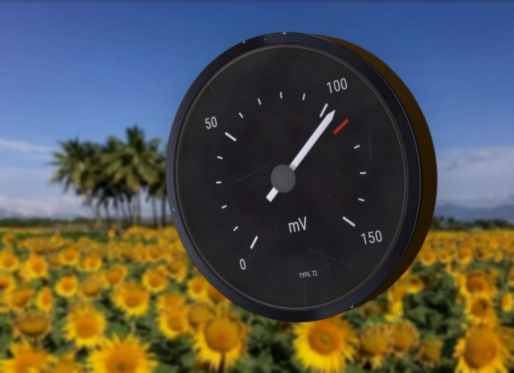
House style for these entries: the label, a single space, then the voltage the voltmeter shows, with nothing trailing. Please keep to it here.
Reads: 105 mV
